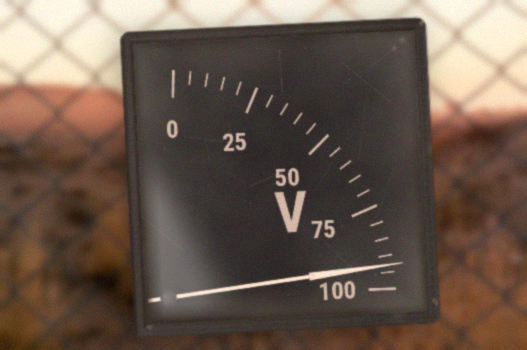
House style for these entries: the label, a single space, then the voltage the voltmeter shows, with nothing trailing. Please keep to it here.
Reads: 92.5 V
